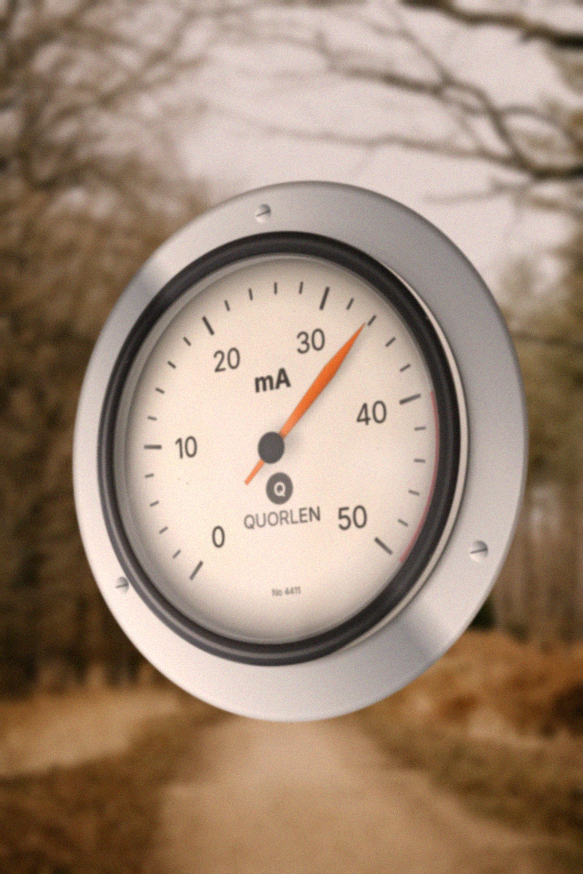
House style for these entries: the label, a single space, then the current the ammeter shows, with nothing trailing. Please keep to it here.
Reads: 34 mA
